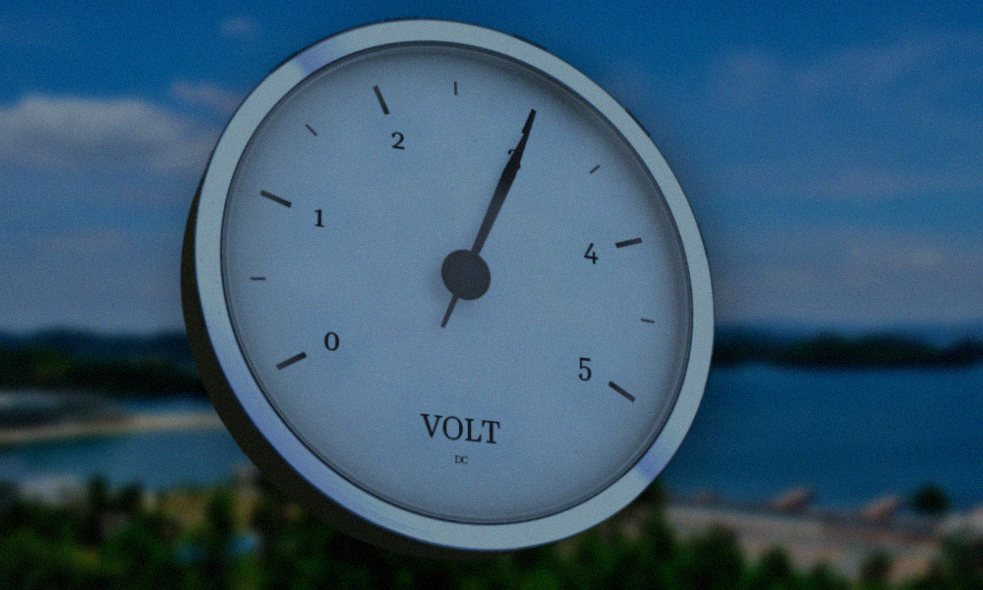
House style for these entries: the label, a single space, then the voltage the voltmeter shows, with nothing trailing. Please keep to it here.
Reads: 3 V
